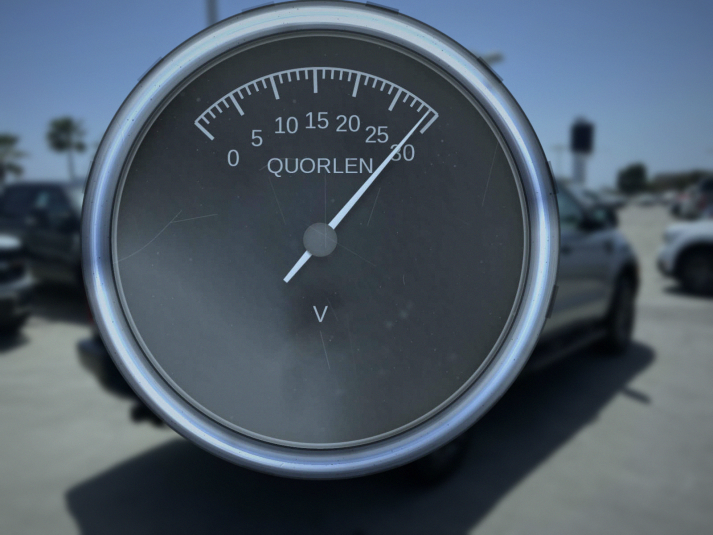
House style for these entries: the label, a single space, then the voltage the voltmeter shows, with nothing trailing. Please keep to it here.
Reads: 29 V
